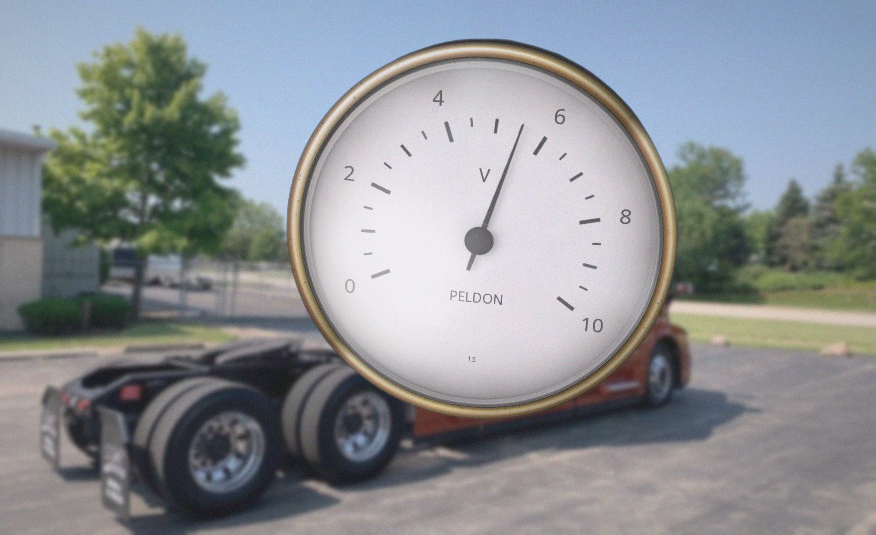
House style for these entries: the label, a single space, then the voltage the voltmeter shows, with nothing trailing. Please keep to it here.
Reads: 5.5 V
